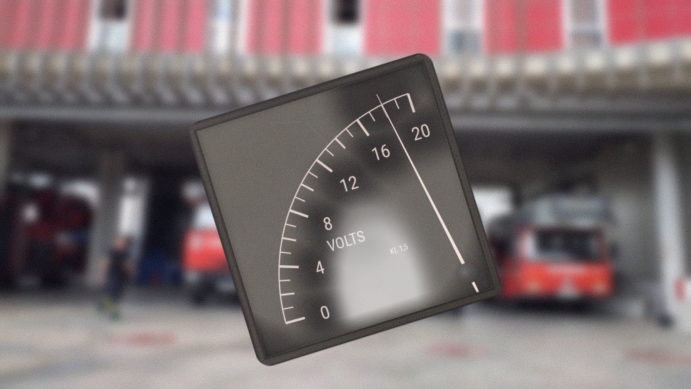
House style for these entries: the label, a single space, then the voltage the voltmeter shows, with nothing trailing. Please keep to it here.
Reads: 18 V
